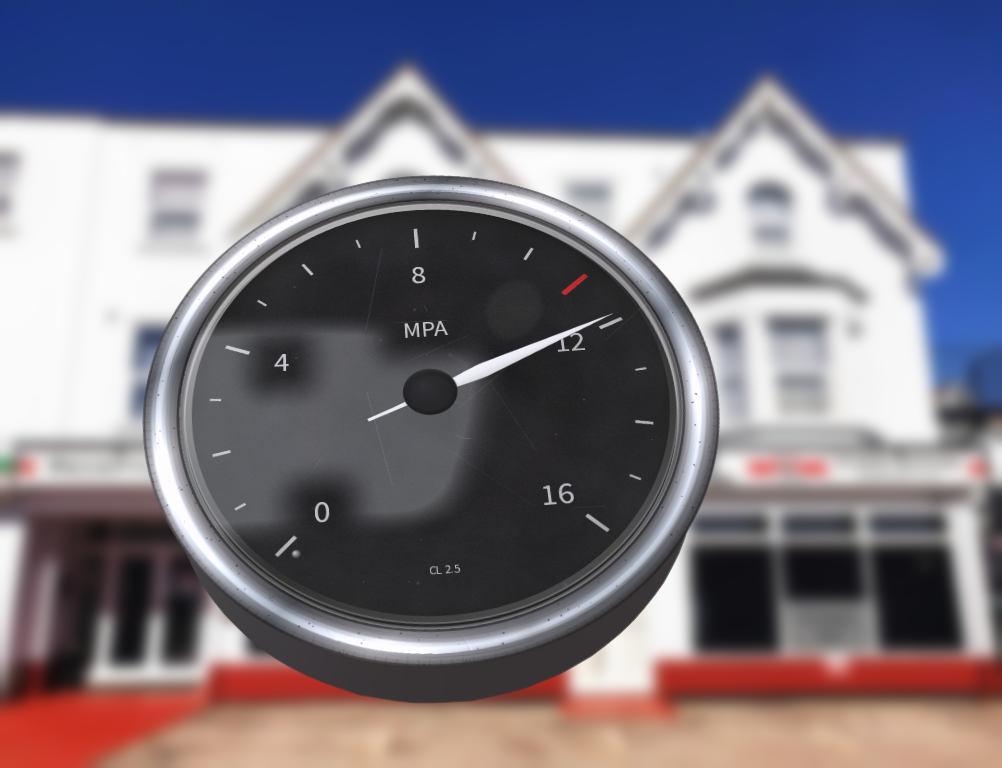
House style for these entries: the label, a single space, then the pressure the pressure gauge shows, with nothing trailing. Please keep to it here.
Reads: 12 MPa
